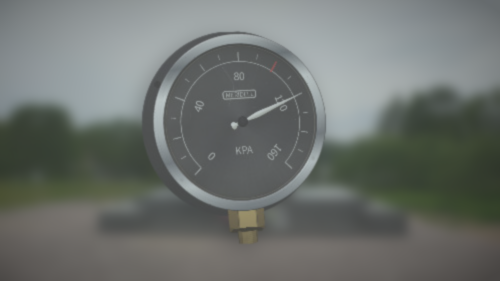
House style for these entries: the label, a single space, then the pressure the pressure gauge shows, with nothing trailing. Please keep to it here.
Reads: 120 kPa
